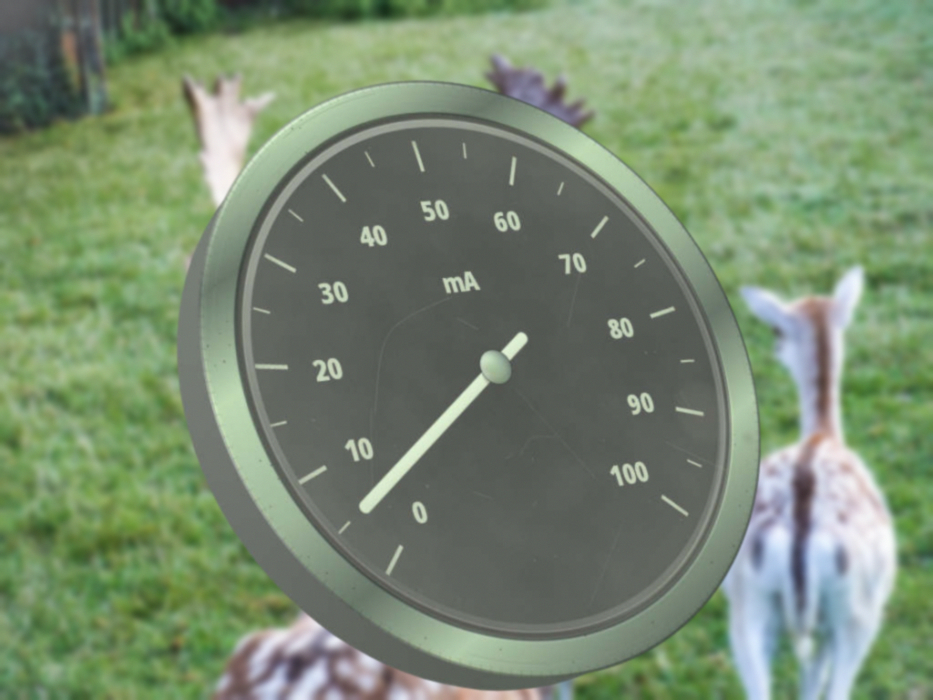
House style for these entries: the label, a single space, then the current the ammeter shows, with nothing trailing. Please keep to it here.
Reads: 5 mA
